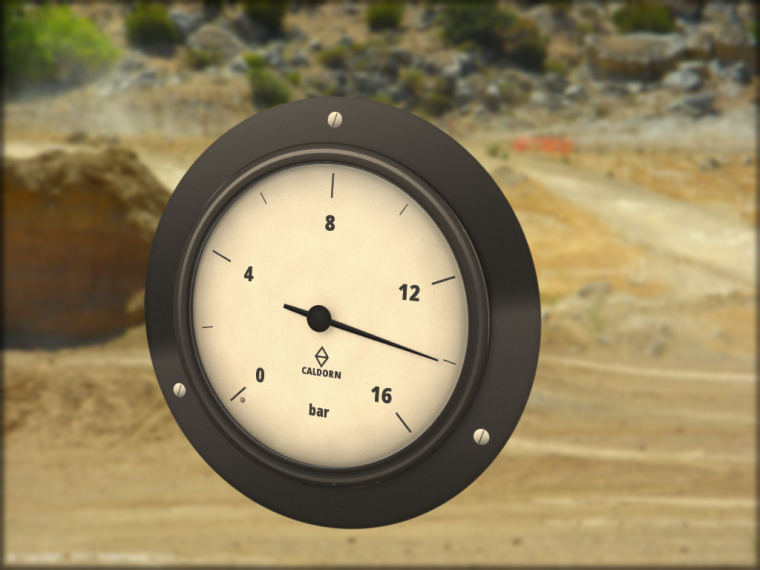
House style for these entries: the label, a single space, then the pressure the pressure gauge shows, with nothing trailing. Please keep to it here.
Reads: 14 bar
